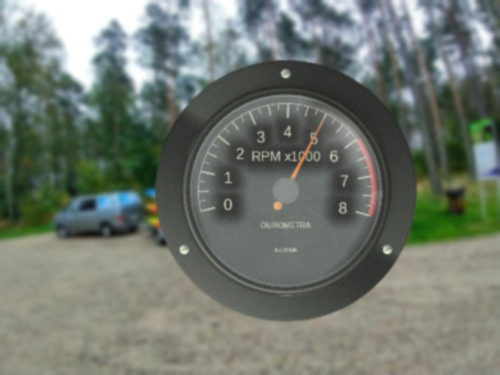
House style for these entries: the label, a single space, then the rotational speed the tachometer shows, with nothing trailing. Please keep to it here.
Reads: 5000 rpm
